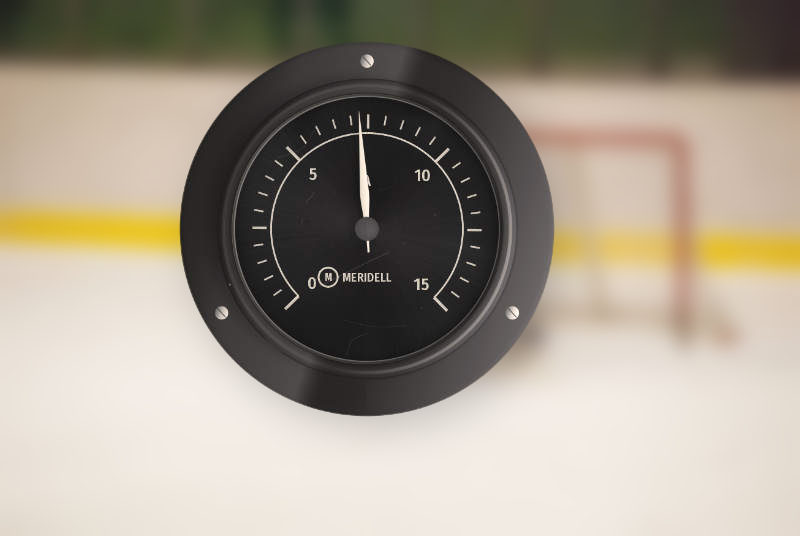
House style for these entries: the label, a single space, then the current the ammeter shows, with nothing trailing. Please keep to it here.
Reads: 7.25 A
